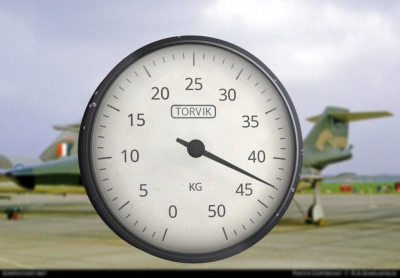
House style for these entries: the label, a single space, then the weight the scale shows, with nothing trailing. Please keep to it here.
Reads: 43 kg
